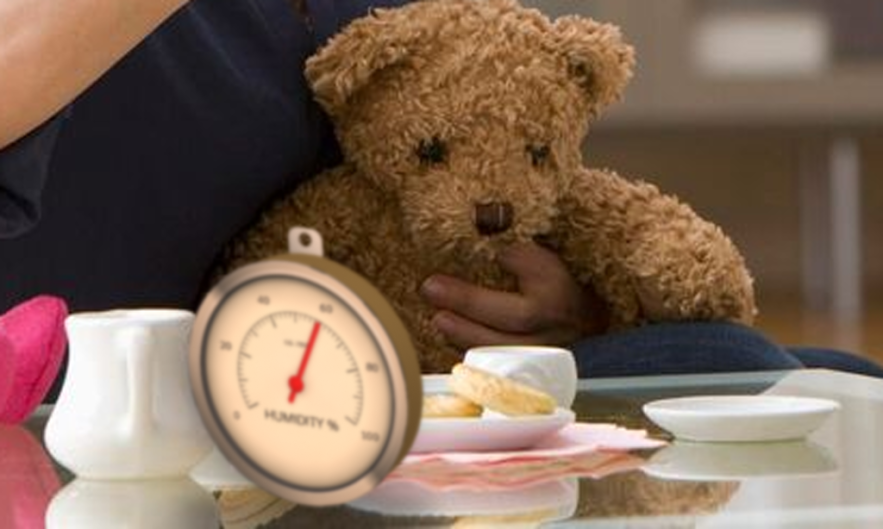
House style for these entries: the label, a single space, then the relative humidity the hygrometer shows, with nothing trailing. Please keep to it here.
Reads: 60 %
